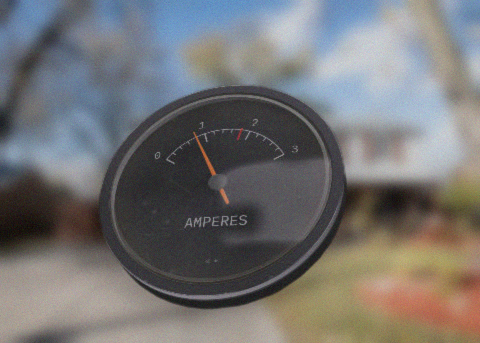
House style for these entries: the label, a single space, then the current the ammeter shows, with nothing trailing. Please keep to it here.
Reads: 0.8 A
